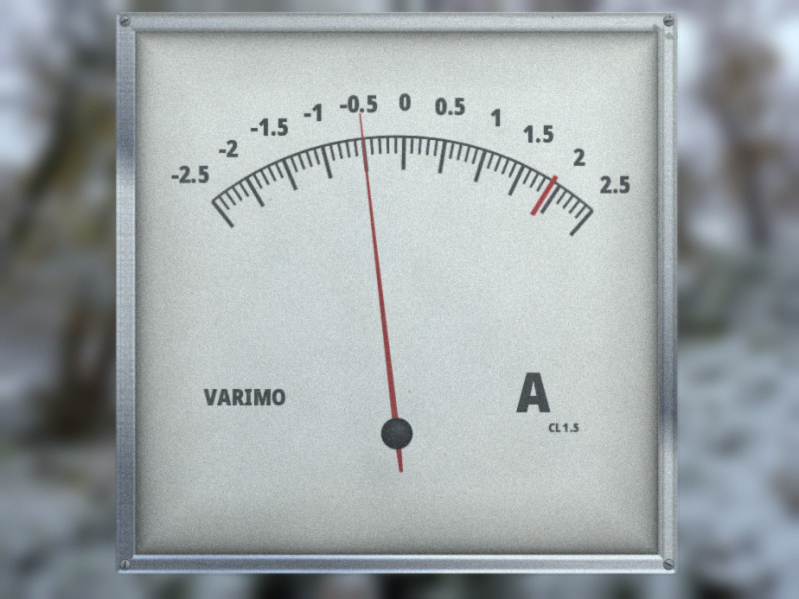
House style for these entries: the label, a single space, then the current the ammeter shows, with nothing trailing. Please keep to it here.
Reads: -0.5 A
